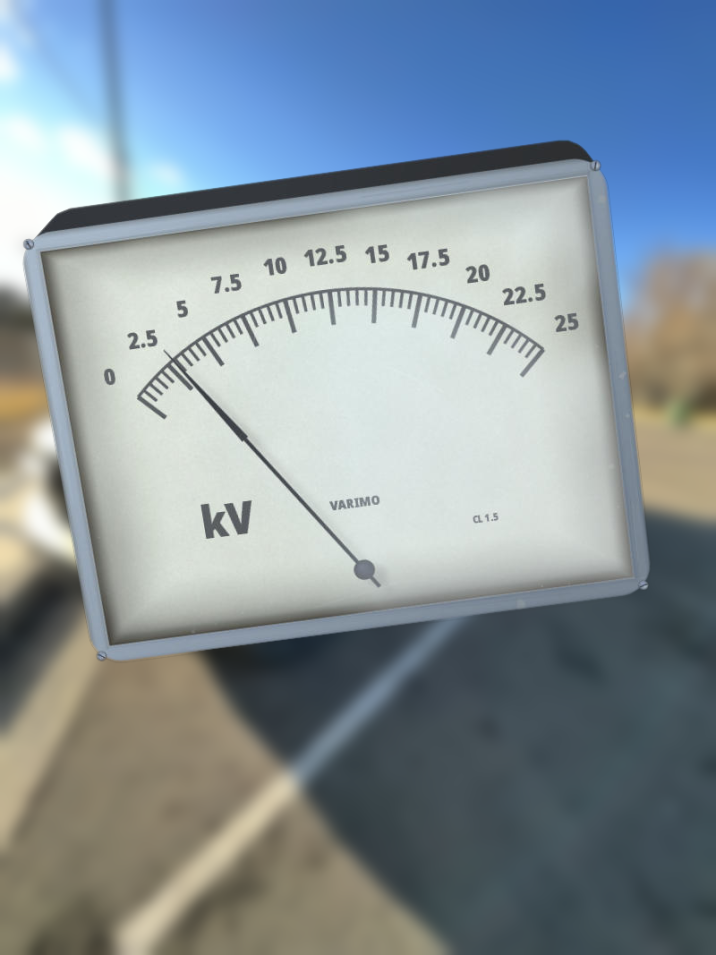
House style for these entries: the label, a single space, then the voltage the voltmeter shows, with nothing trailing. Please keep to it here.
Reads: 3 kV
